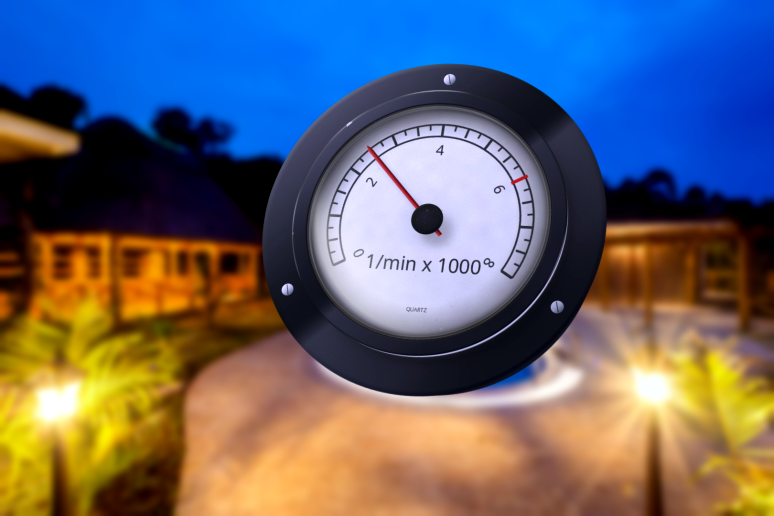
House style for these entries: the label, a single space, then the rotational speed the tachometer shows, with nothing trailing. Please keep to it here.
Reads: 2500 rpm
